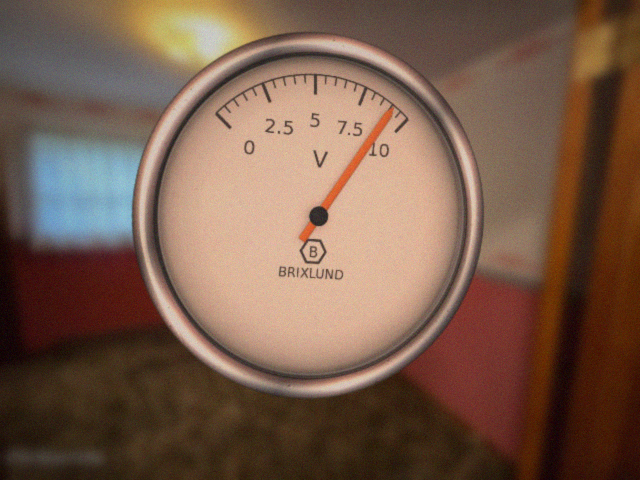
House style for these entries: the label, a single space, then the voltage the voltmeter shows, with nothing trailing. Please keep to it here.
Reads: 9 V
